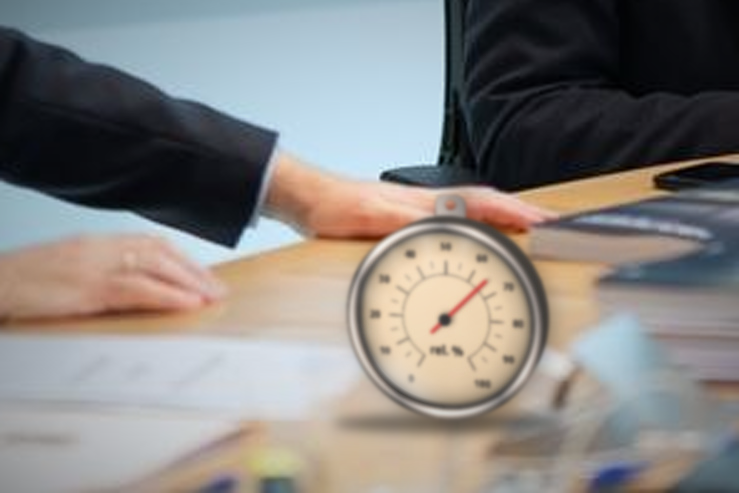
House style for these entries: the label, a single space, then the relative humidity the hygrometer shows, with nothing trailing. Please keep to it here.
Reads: 65 %
